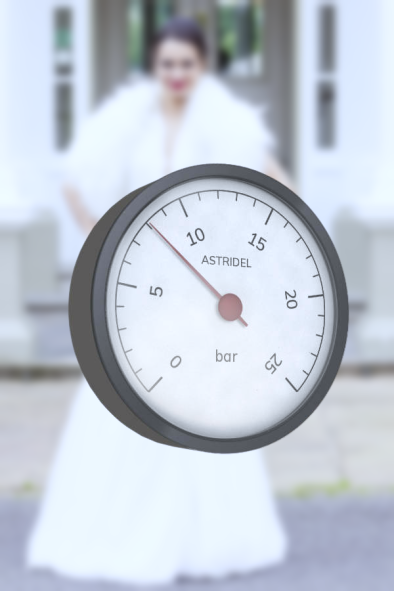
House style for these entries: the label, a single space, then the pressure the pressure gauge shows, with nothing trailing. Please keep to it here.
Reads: 8 bar
